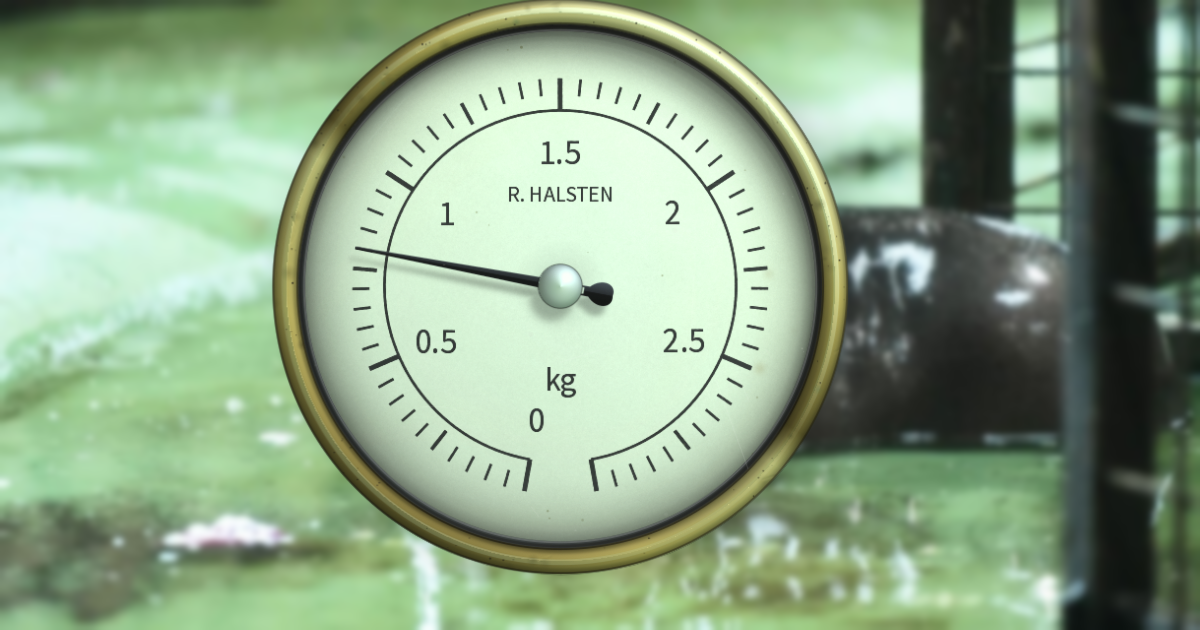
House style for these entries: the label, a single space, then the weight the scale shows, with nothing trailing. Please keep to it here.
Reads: 0.8 kg
